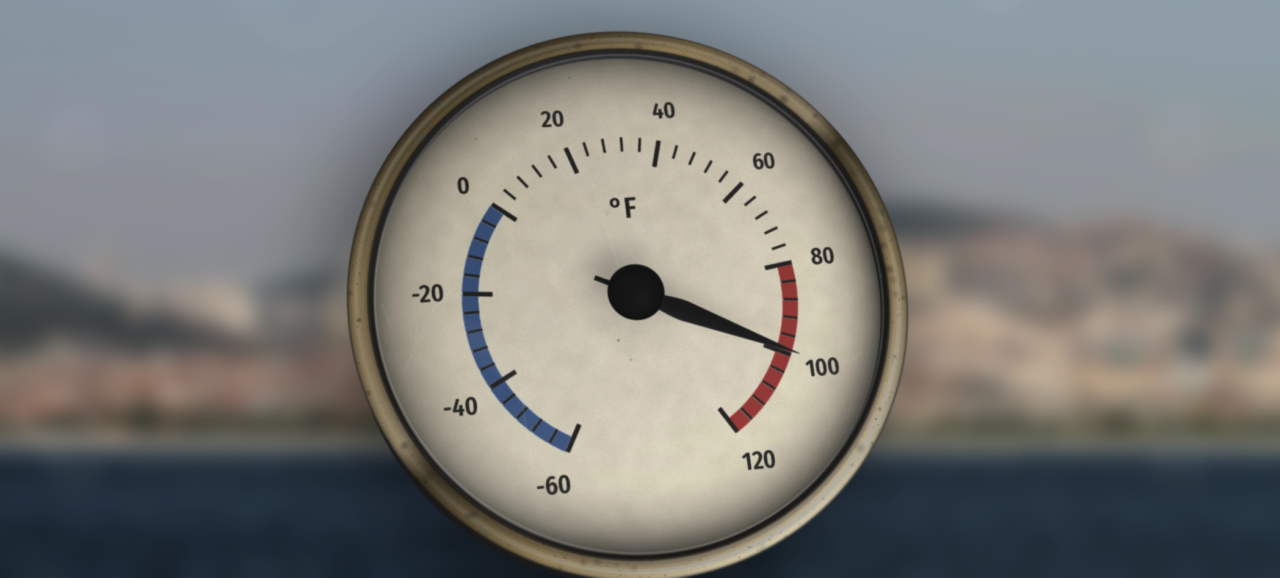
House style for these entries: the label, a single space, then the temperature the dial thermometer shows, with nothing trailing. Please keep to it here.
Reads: 100 °F
